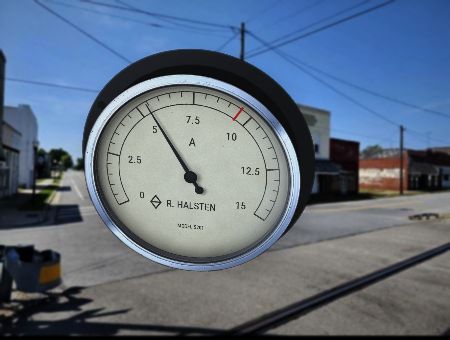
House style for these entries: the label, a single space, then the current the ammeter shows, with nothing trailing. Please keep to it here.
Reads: 5.5 A
